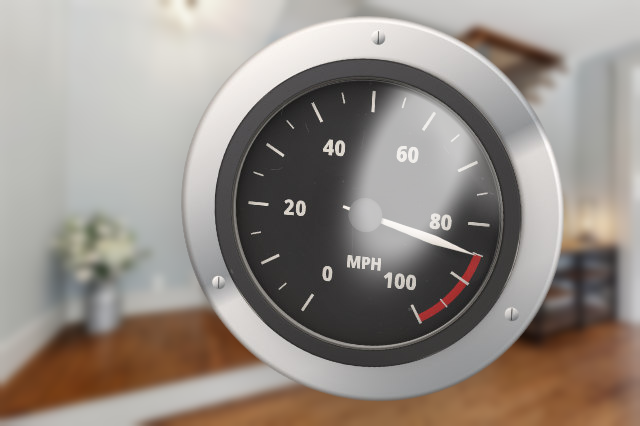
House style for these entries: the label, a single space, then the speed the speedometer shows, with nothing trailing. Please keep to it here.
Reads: 85 mph
